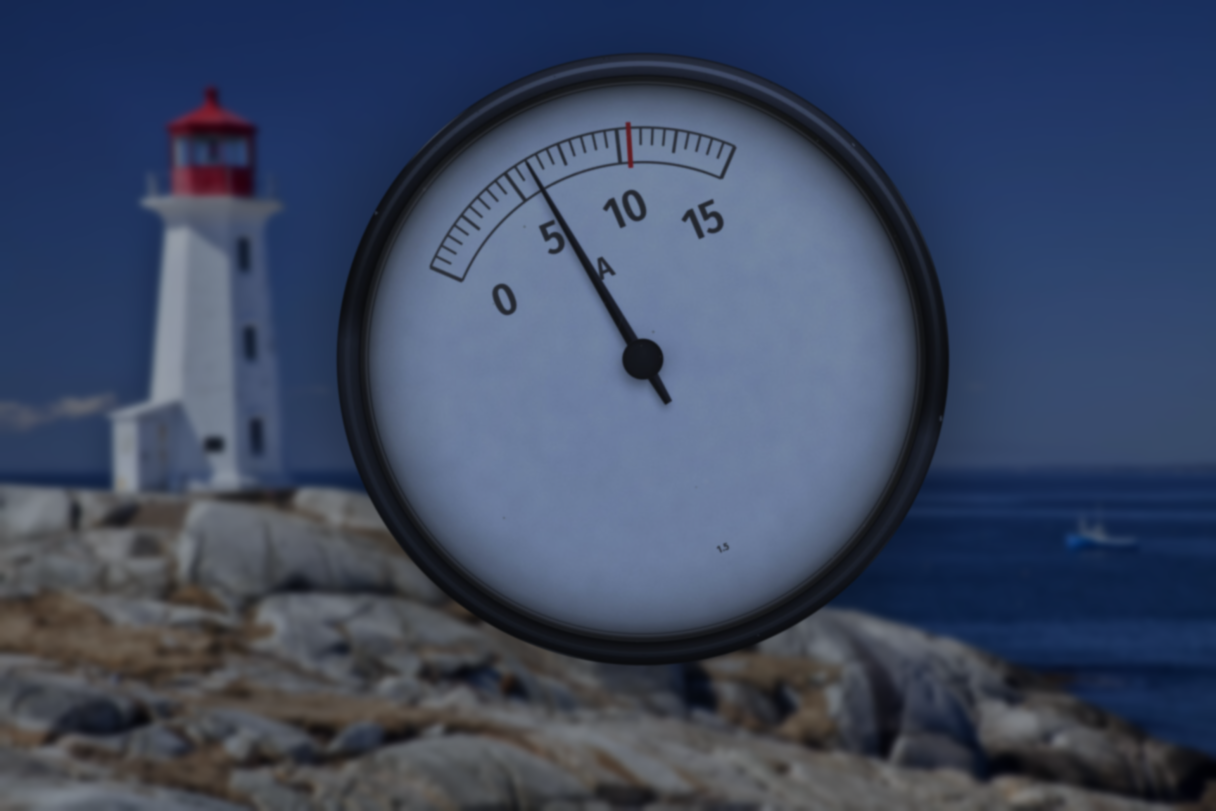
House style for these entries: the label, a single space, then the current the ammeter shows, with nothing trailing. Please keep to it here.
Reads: 6 A
